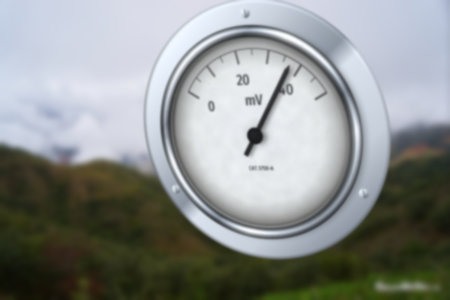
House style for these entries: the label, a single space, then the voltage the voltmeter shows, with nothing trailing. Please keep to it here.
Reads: 37.5 mV
